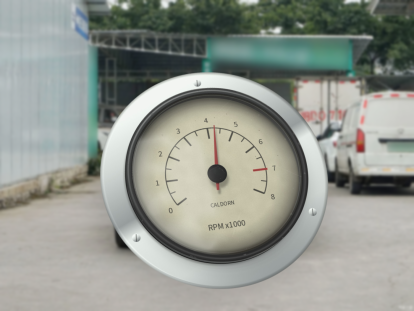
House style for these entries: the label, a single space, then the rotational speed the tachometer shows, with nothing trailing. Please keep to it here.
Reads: 4250 rpm
